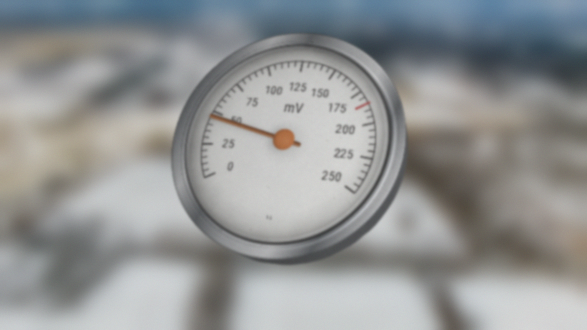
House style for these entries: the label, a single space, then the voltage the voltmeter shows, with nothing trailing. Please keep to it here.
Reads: 45 mV
